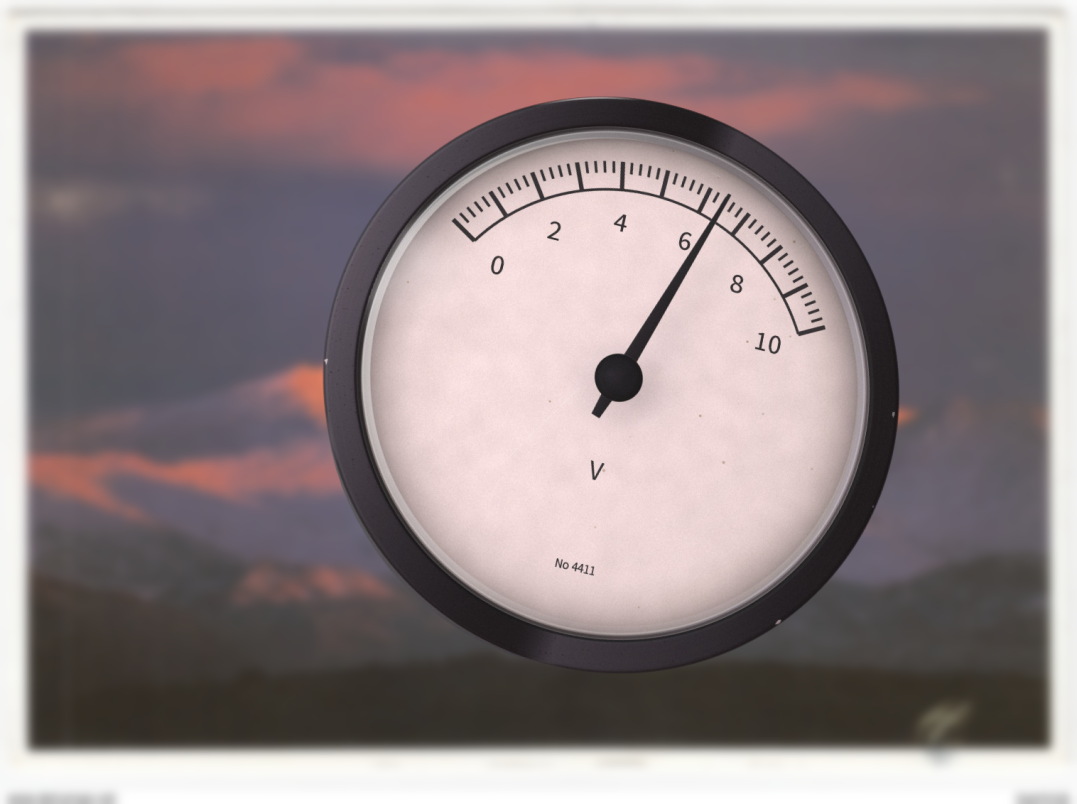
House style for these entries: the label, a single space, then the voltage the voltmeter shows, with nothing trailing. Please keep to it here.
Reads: 6.4 V
